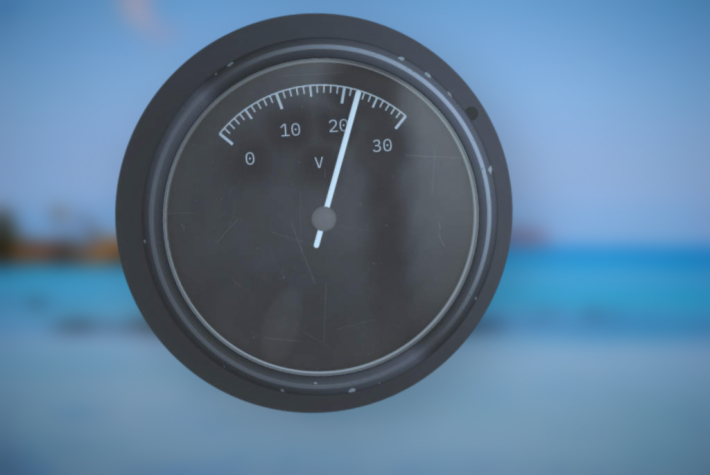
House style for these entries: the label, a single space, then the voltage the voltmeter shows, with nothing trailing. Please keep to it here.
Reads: 22 V
